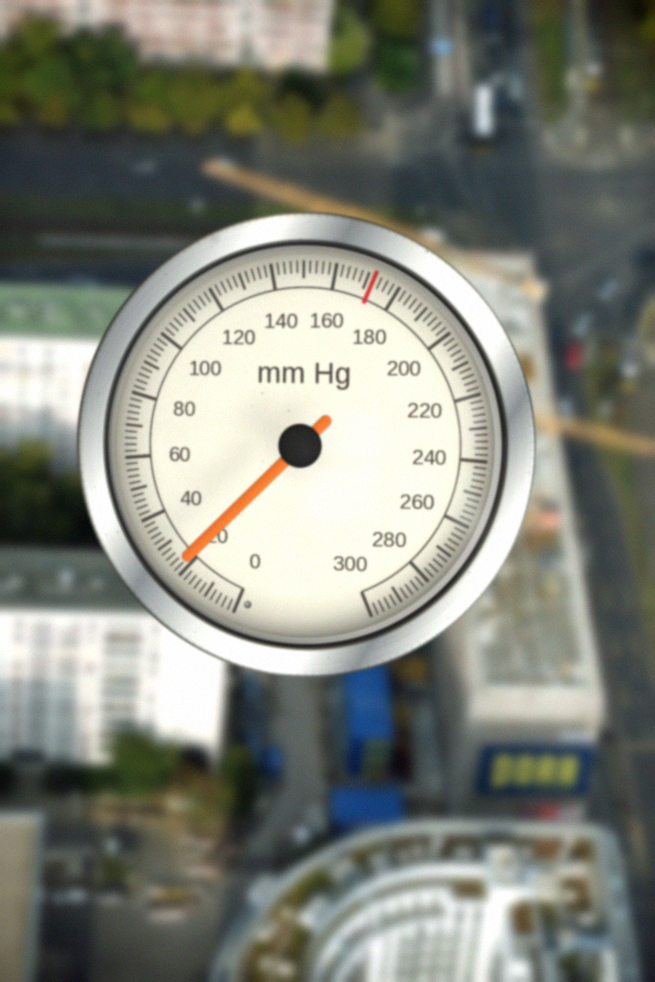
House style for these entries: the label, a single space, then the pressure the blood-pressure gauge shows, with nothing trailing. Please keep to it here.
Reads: 22 mmHg
